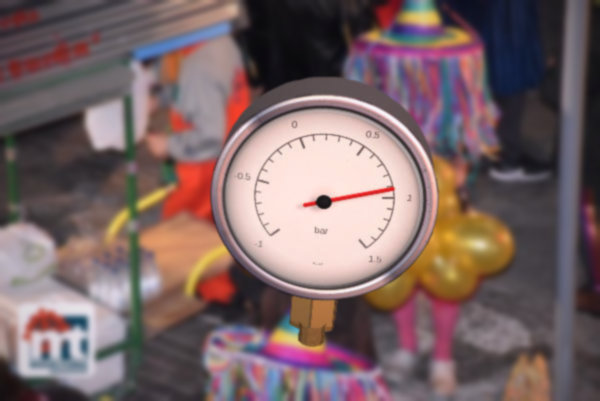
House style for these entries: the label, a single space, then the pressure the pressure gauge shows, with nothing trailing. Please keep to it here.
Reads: 0.9 bar
